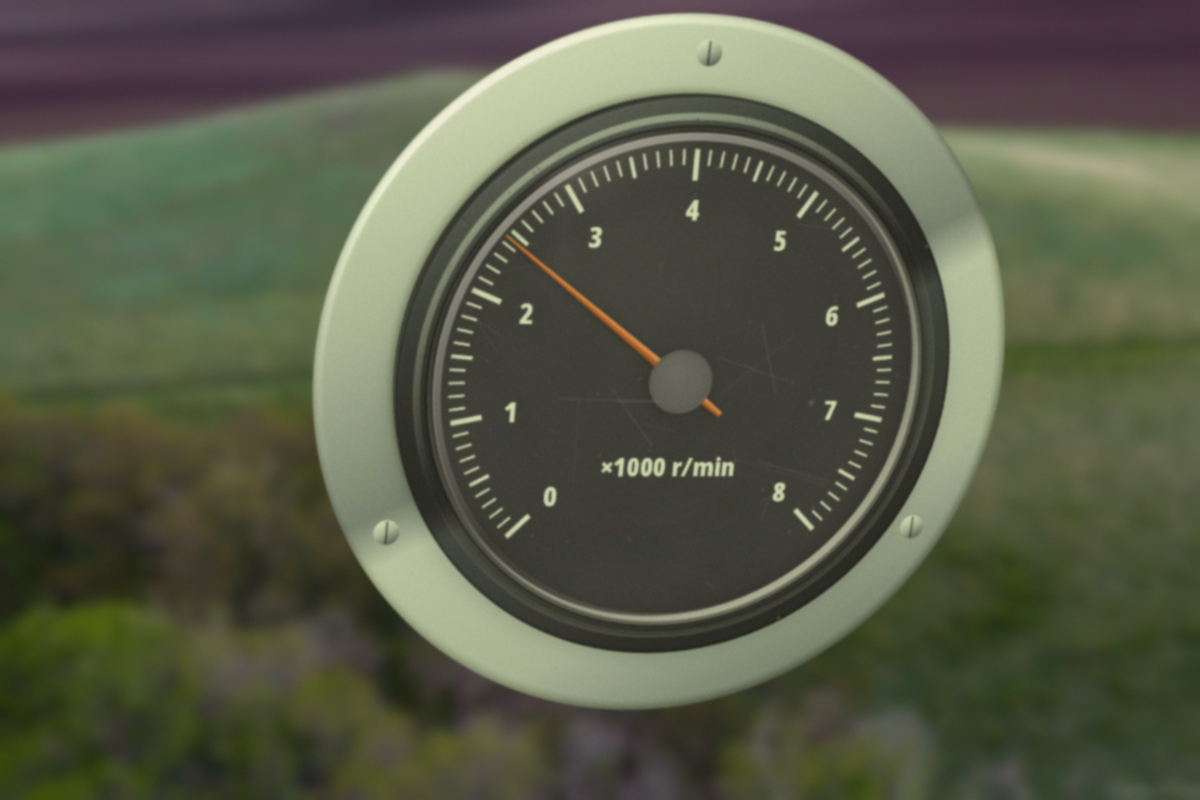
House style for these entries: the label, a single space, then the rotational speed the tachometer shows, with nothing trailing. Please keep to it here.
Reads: 2450 rpm
